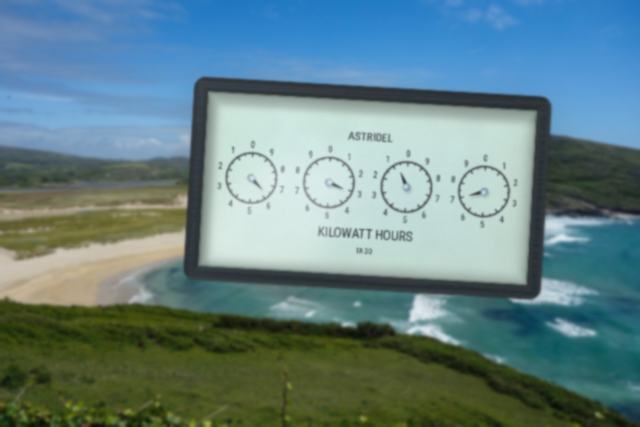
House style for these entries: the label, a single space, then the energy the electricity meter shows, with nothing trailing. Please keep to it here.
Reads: 6307 kWh
